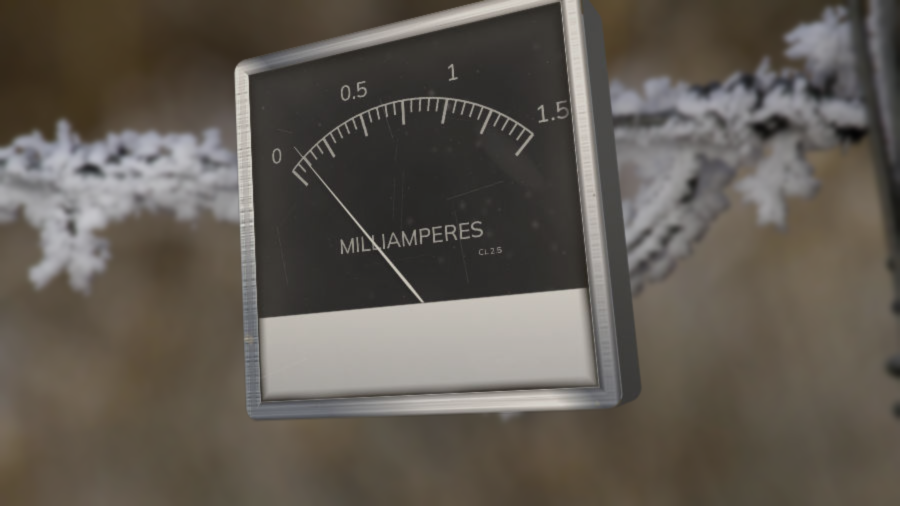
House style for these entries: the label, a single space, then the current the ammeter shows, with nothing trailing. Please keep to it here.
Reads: 0.1 mA
